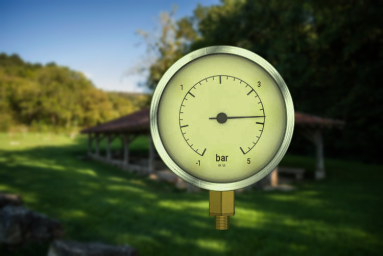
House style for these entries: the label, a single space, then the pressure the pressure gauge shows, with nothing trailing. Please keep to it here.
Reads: 3.8 bar
